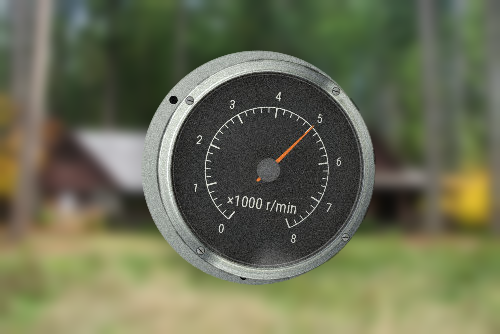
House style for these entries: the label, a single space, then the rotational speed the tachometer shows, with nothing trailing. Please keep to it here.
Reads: 5000 rpm
